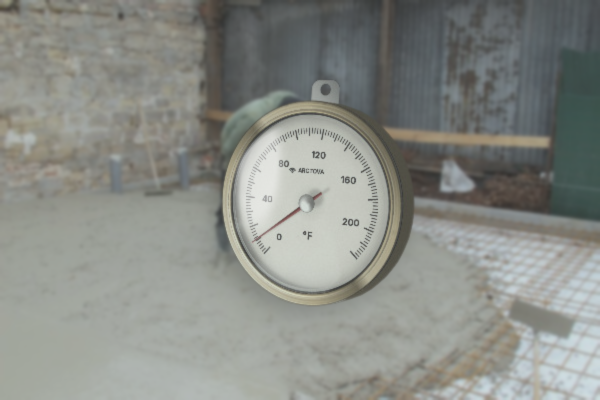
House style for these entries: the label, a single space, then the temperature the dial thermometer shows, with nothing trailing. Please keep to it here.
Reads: 10 °F
